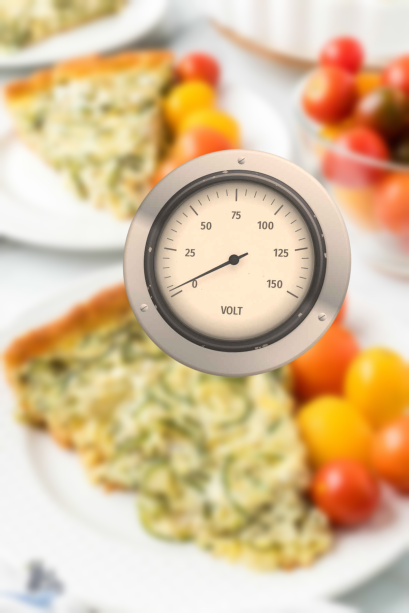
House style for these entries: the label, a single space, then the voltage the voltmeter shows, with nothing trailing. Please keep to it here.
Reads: 2.5 V
